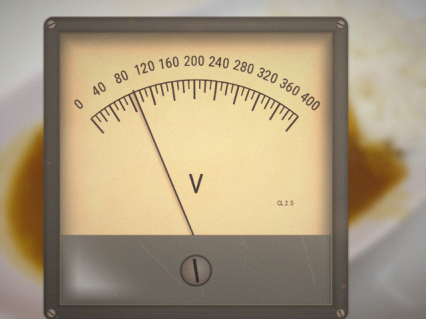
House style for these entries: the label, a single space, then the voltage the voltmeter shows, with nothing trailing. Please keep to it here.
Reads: 90 V
